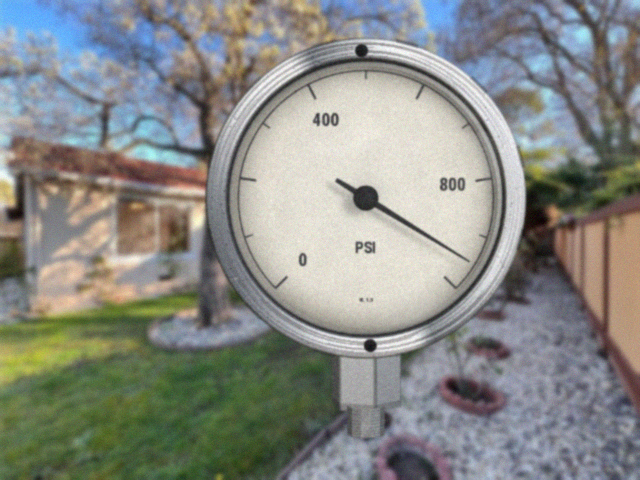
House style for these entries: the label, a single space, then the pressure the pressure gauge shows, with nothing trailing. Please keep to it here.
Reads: 950 psi
